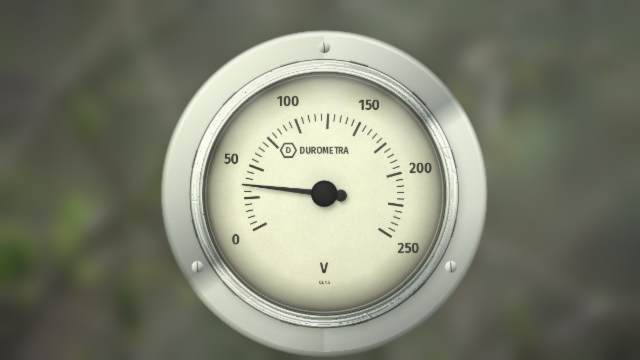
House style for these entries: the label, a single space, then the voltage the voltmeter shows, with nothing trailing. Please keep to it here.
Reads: 35 V
